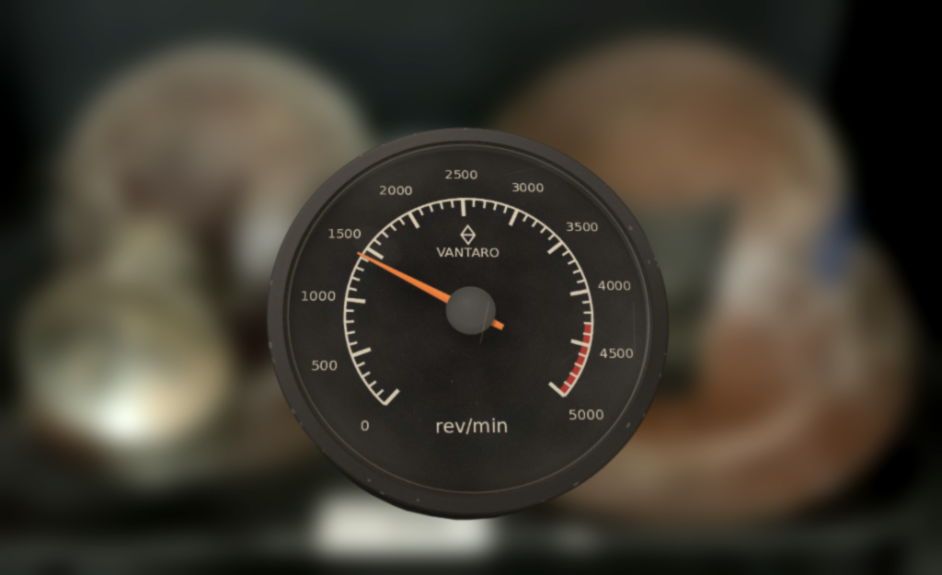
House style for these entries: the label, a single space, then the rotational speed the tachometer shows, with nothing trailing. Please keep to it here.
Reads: 1400 rpm
